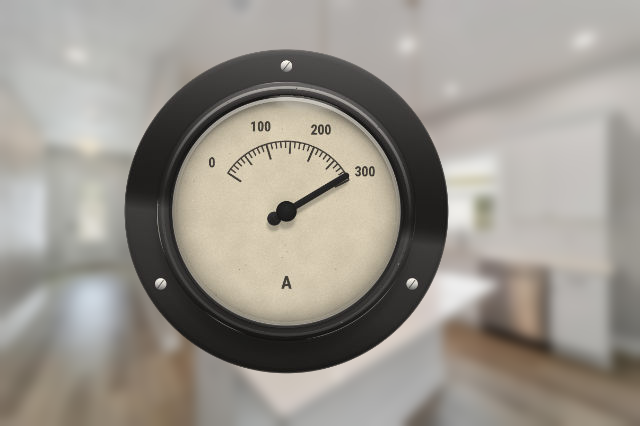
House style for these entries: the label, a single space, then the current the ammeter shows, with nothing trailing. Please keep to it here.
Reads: 290 A
